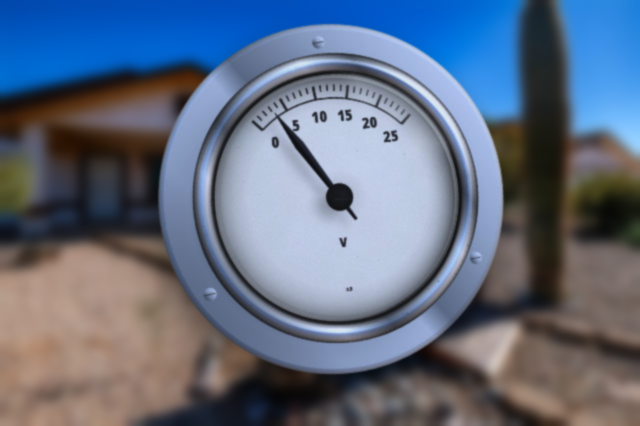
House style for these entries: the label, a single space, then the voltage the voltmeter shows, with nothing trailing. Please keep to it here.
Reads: 3 V
